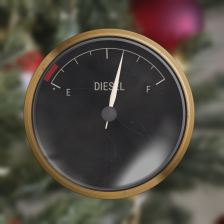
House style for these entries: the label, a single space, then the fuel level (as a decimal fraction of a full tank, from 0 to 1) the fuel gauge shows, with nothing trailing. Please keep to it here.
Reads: 0.625
